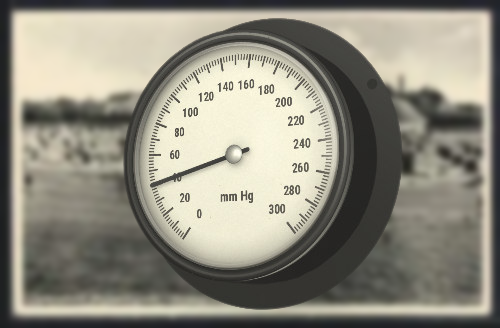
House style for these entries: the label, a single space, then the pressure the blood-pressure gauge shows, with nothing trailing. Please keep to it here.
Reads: 40 mmHg
